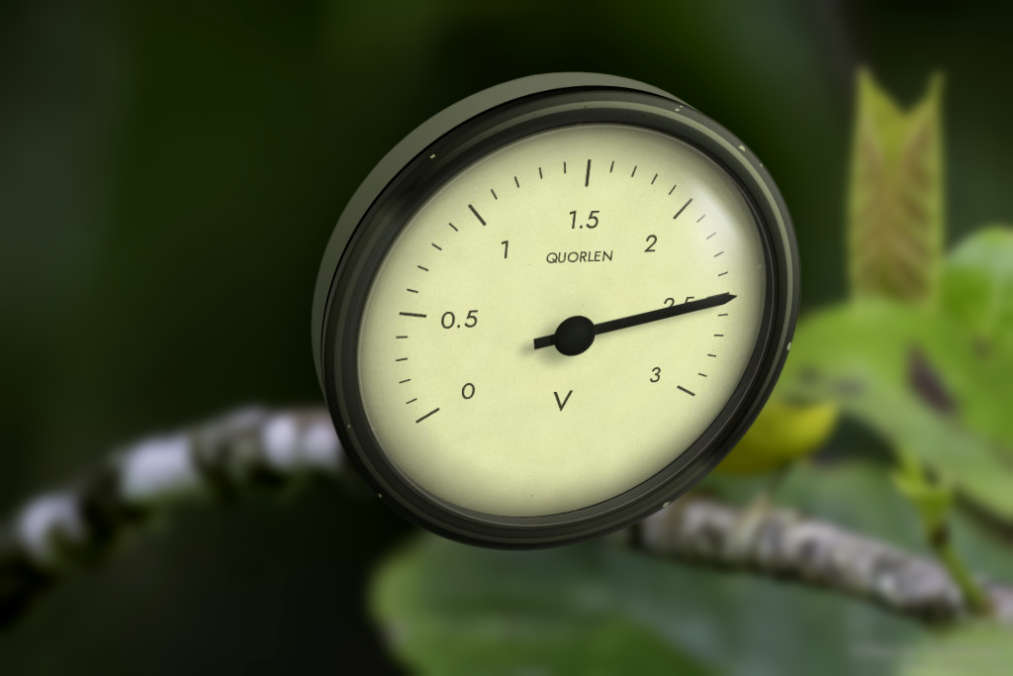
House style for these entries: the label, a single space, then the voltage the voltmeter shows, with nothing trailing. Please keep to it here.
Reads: 2.5 V
